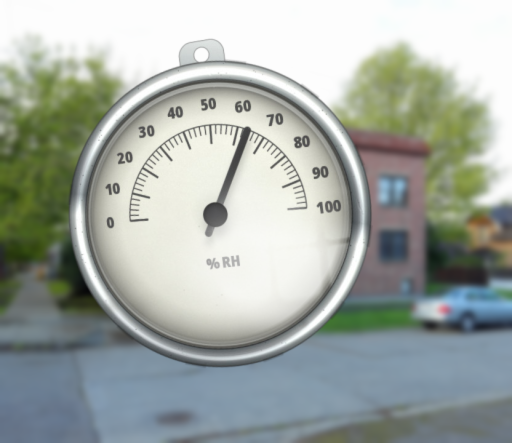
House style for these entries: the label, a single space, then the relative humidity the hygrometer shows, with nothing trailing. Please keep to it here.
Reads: 64 %
